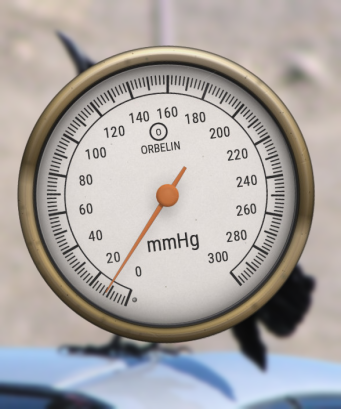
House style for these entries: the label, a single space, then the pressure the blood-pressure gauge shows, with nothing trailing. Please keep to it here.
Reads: 12 mmHg
